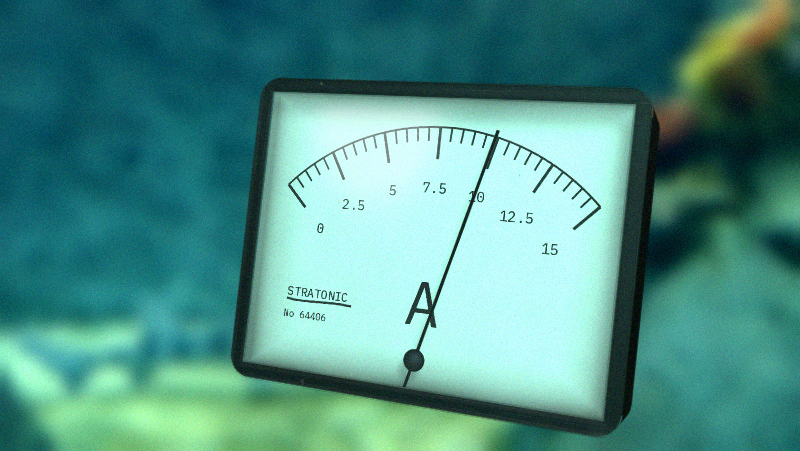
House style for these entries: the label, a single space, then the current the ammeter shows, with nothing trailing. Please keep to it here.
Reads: 10 A
